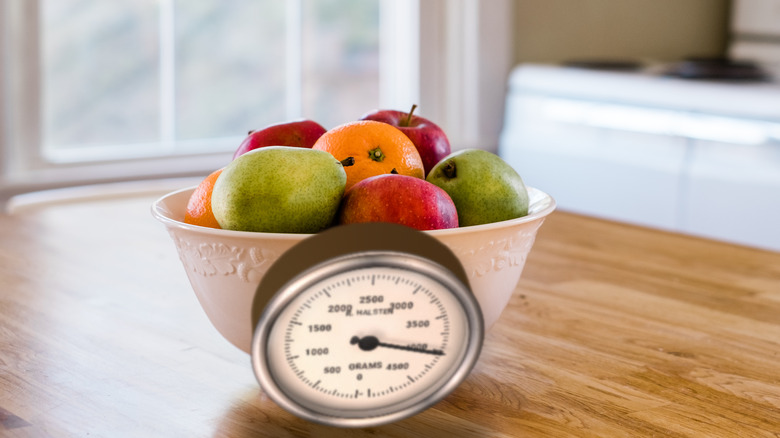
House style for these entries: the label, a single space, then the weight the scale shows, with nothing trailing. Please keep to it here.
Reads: 4000 g
